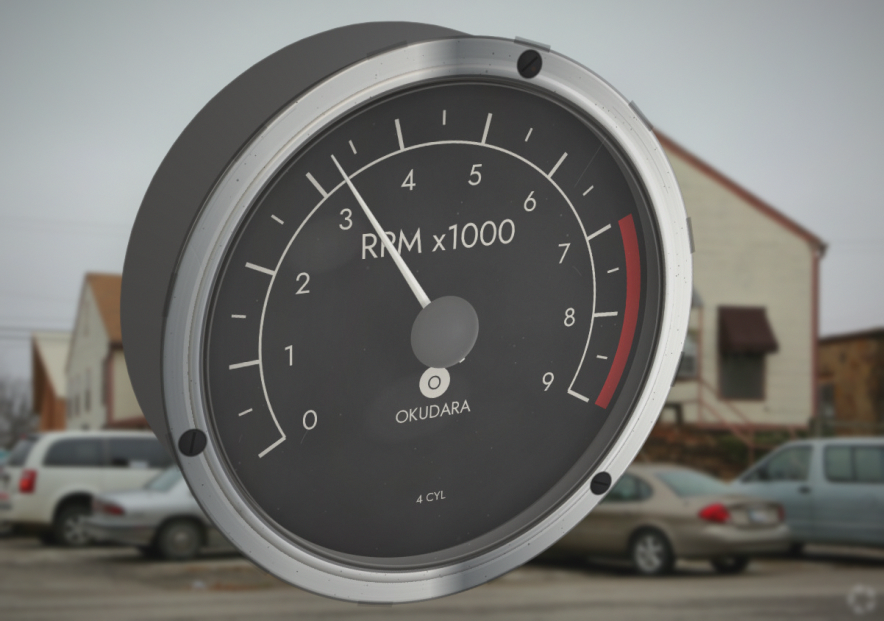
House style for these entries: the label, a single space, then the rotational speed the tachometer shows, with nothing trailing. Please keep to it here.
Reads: 3250 rpm
